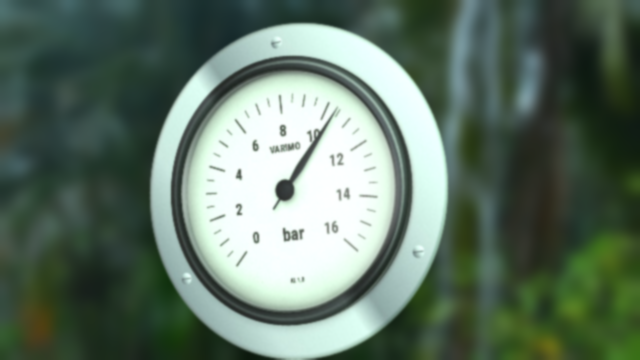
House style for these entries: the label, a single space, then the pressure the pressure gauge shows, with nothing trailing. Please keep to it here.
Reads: 10.5 bar
